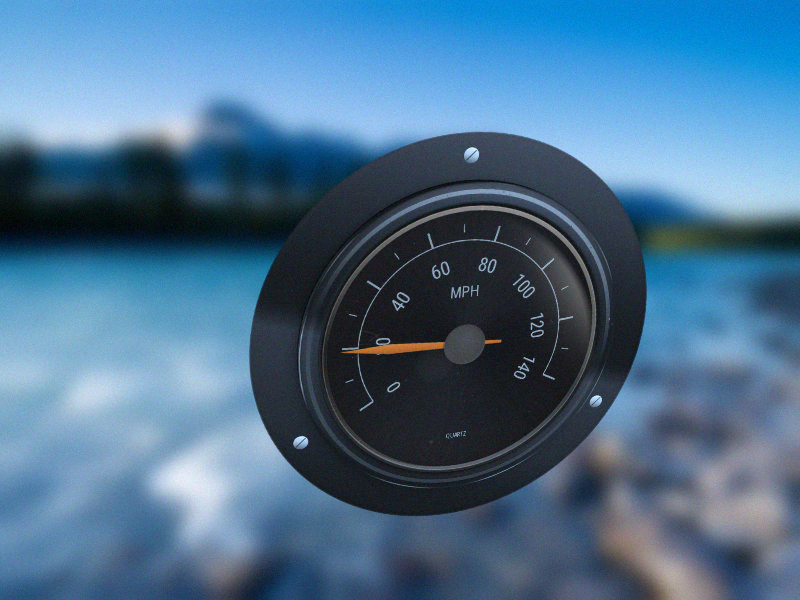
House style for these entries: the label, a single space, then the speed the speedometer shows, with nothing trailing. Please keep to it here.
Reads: 20 mph
